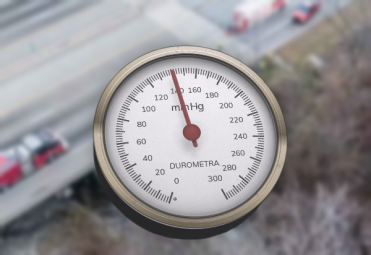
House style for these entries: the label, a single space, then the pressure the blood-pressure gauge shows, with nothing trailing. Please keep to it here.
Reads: 140 mmHg
